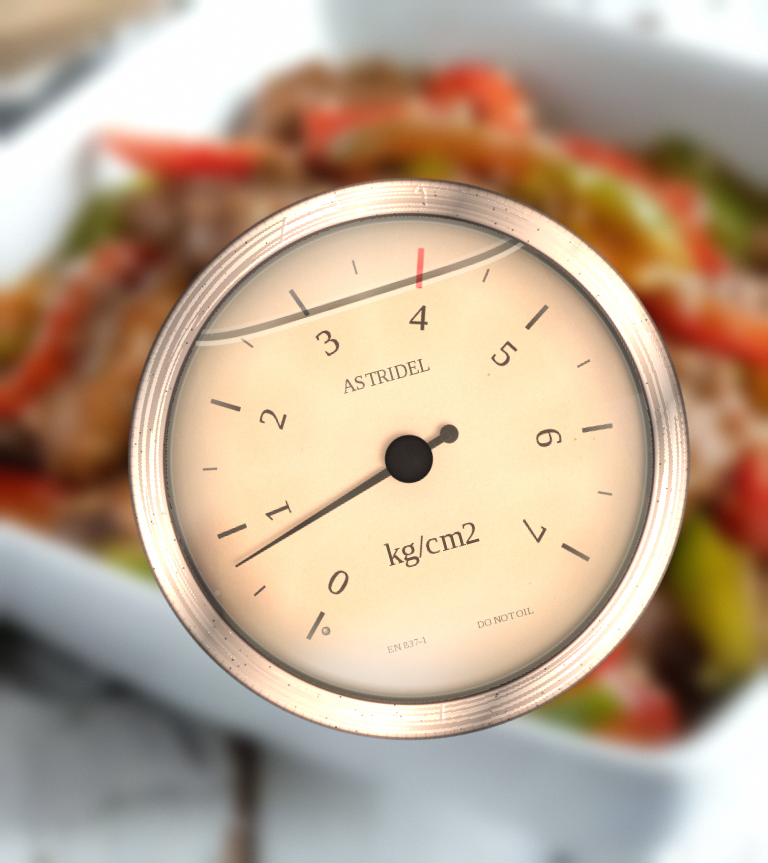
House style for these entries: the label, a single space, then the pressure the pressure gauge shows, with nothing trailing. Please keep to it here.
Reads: 0.75 kg/cm²
